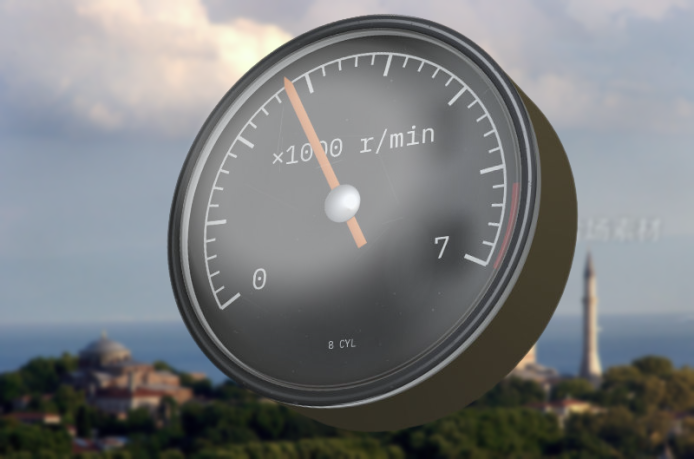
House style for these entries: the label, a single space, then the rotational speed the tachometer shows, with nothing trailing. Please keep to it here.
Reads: 2800 rpm
